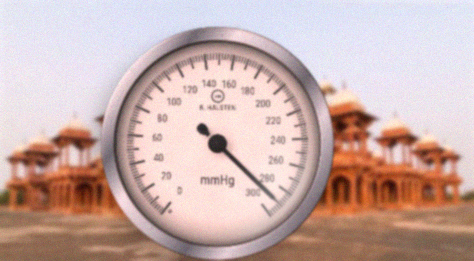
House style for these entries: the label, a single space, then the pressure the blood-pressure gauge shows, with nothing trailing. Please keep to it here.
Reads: 290 mmHg
